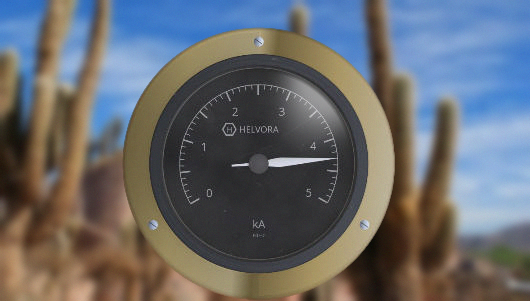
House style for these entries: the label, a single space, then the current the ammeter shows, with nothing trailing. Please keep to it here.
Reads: 4.3 kA
